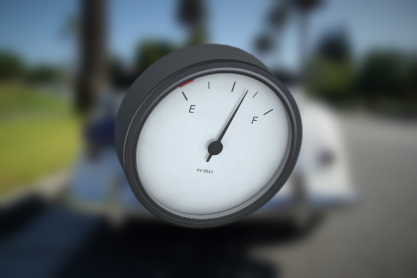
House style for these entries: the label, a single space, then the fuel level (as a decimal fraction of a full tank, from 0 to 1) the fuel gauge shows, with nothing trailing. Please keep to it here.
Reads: 0.625
